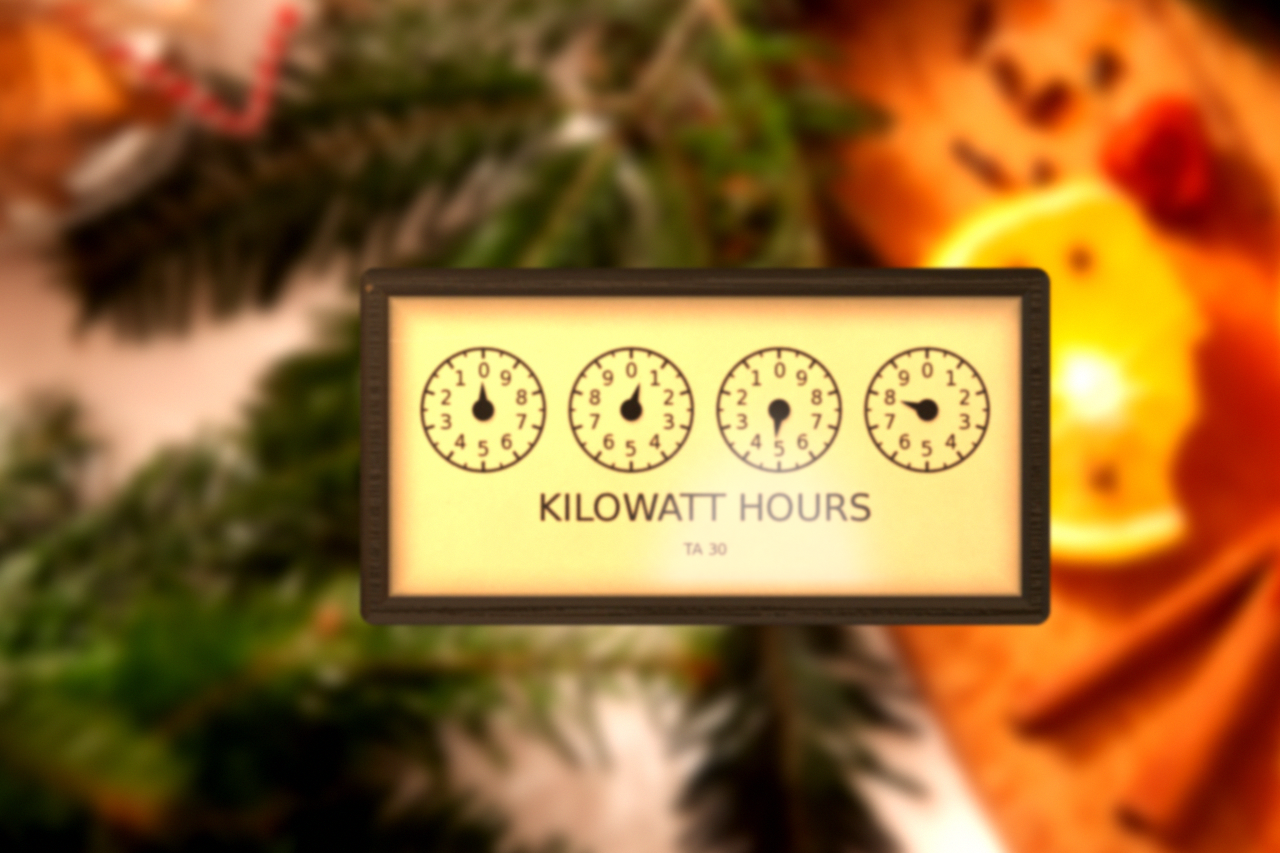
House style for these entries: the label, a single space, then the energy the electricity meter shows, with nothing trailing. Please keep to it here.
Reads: 48 kWh
